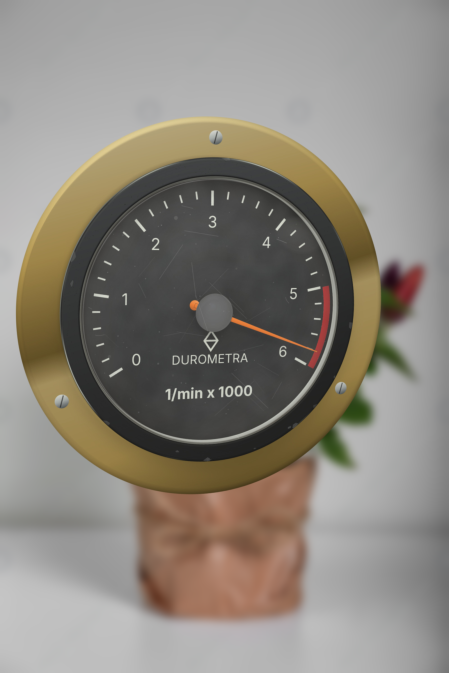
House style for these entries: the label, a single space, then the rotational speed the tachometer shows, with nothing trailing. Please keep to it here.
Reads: 5800 rpm
